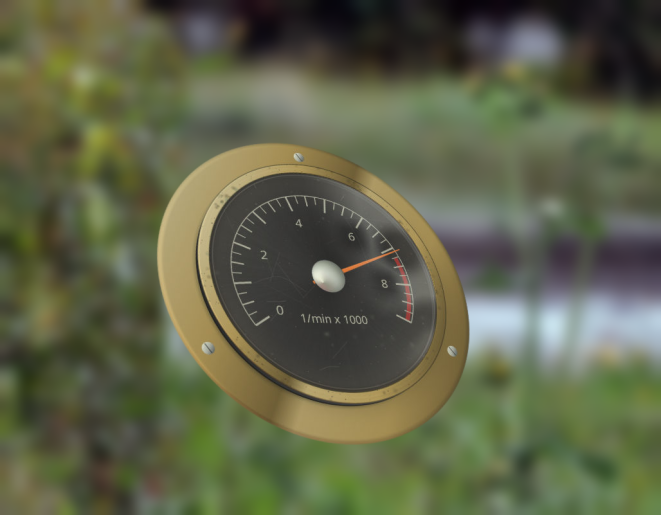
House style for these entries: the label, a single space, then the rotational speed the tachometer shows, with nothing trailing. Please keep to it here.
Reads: 7125 rpm
